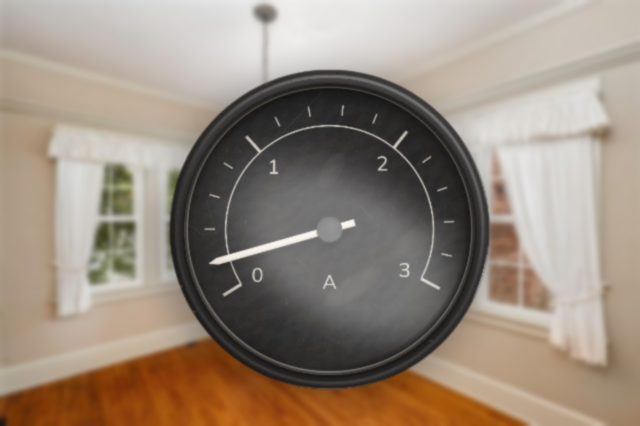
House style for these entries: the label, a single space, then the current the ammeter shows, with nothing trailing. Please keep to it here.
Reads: 0.2 A
